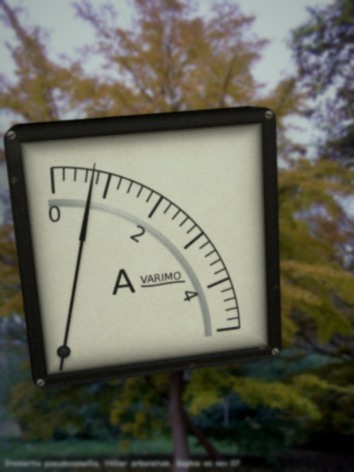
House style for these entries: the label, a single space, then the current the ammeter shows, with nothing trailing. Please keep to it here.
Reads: 0.7 A
